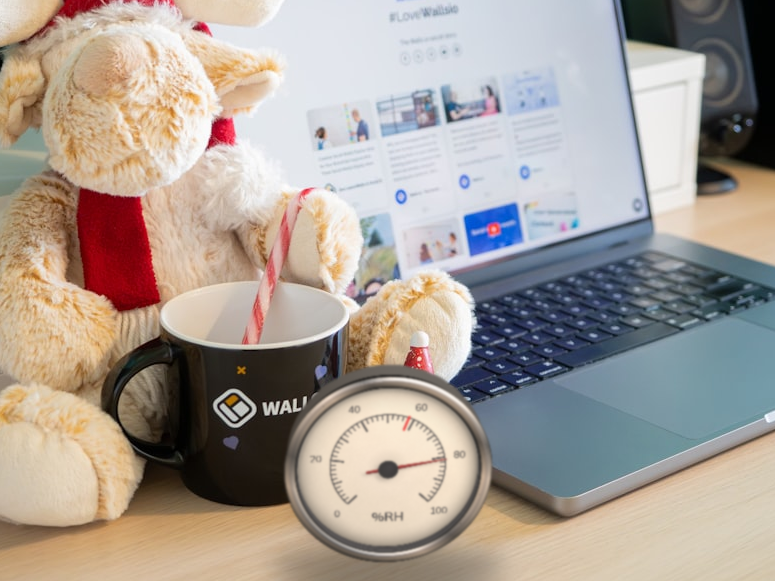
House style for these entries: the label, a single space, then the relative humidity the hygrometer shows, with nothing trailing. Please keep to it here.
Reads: 80 %
